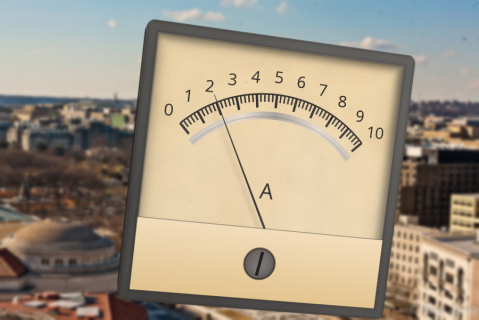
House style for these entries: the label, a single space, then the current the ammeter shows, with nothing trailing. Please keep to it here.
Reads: 2 A
